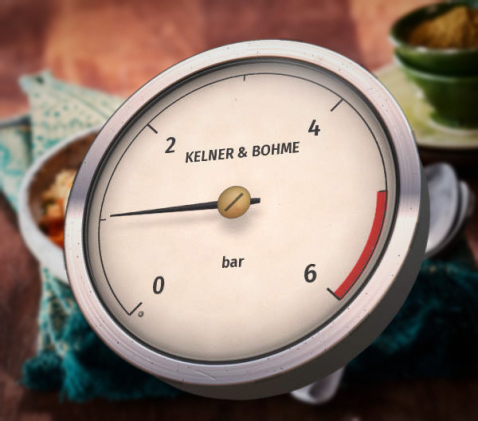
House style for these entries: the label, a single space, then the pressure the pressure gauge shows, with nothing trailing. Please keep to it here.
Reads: 1 bar
